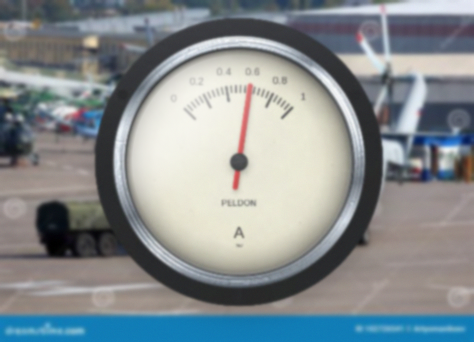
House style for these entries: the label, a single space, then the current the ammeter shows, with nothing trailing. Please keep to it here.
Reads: 0.6 A
